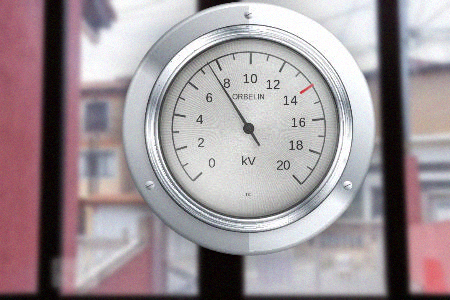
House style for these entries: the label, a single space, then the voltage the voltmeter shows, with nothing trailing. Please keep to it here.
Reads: 7.5 kV
